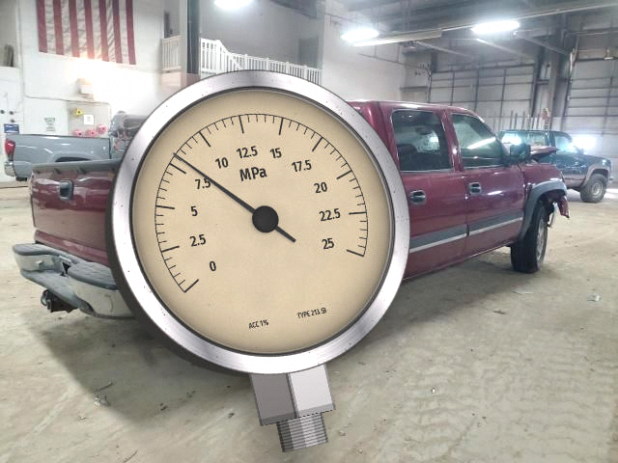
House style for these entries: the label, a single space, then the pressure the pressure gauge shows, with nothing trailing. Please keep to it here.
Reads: 8 MPa
